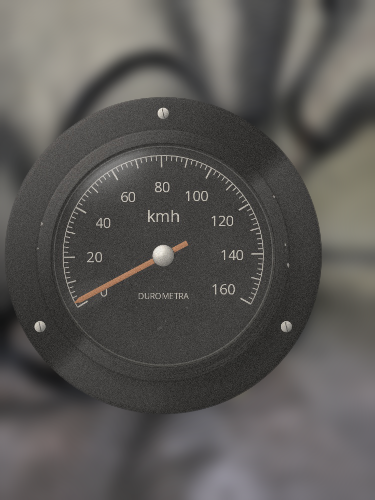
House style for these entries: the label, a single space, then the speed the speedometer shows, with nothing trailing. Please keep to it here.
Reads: 2 km/h
